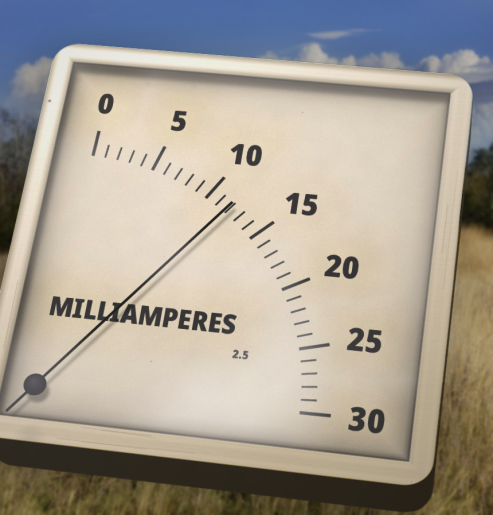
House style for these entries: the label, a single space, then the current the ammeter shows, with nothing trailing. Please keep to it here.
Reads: 12 mA
